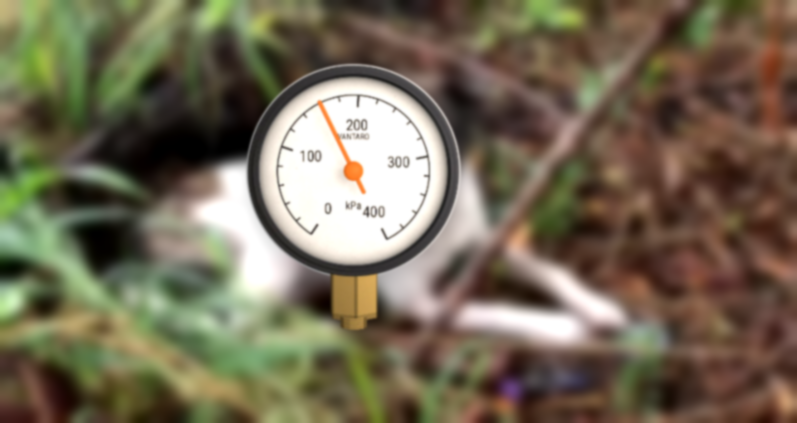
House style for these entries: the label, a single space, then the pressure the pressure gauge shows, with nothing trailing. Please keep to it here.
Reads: 160 kPa
